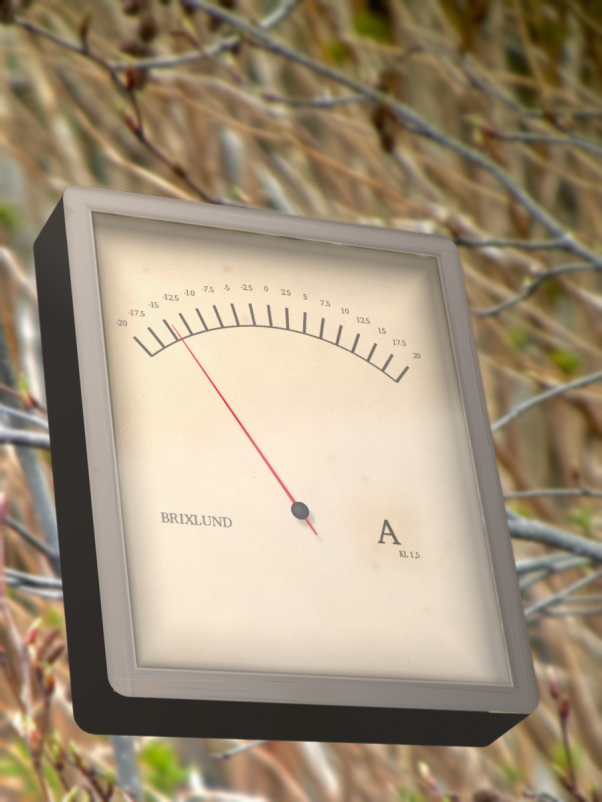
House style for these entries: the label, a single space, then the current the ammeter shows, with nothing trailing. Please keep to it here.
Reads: -15 A
